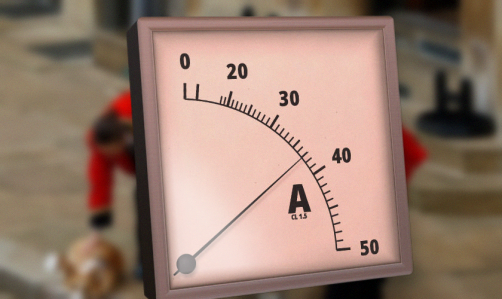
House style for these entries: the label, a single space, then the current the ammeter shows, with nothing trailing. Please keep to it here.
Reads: 37 A
